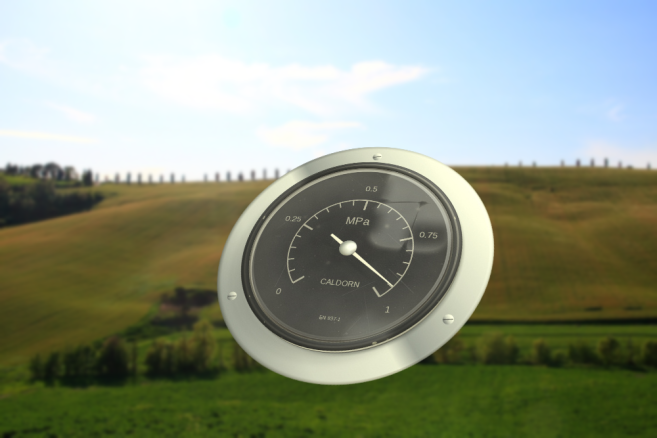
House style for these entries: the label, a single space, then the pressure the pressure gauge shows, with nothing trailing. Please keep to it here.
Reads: 0.95 MPa
